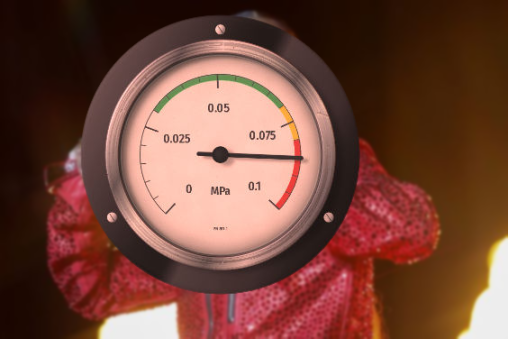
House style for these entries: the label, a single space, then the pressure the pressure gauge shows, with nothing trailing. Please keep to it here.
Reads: 0.085 MPa
